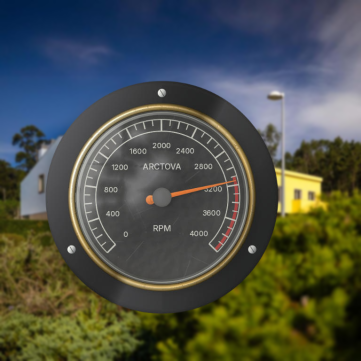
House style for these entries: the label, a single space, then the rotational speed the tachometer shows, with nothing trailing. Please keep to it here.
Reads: 3150 rpm
